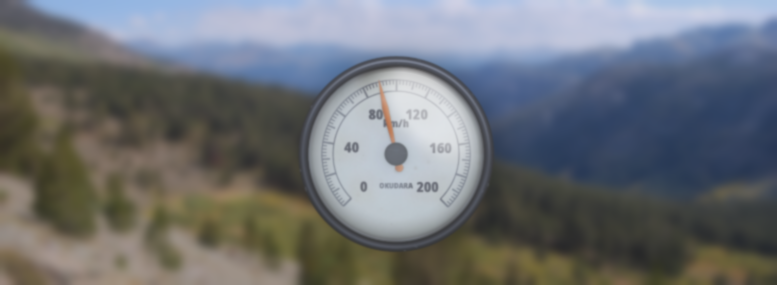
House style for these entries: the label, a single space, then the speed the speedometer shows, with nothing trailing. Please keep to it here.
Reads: 90 km/h
